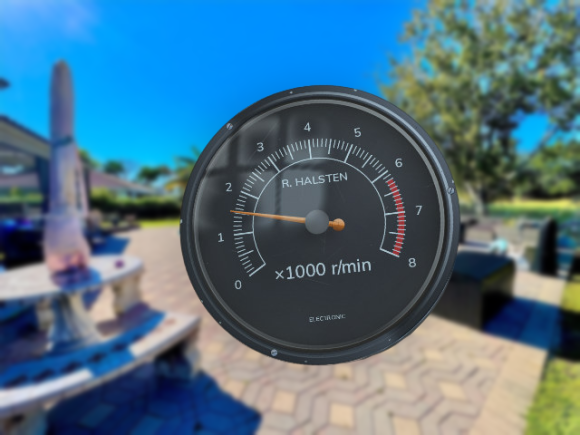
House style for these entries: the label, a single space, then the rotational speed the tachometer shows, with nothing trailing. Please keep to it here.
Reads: 1500 rpm
